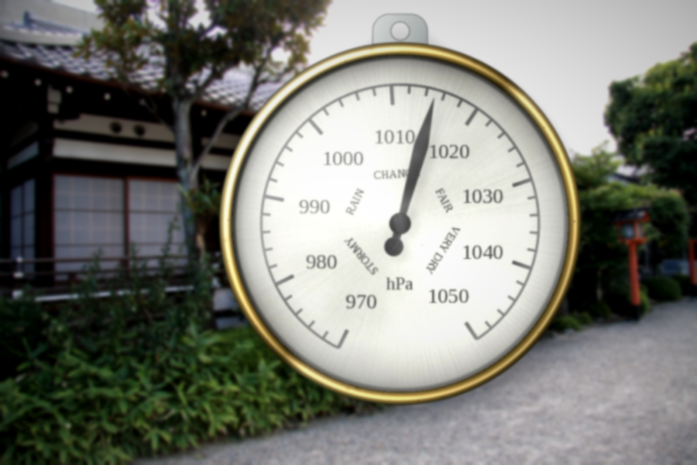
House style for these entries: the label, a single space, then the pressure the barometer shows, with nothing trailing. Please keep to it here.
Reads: 1015 hPa
